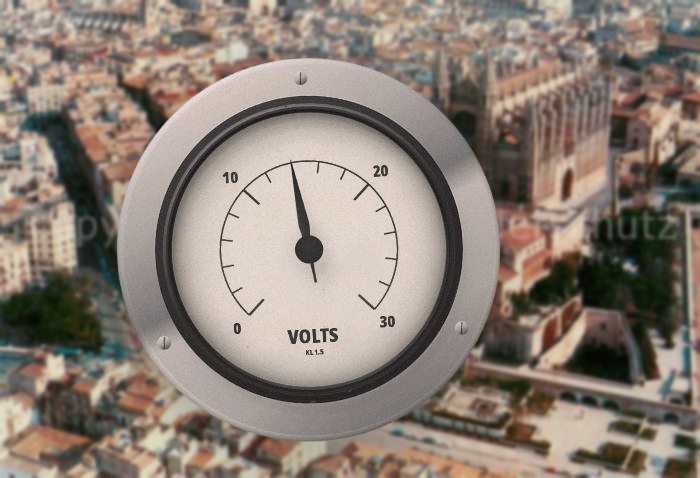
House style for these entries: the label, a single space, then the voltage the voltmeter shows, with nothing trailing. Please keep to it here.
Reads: 14 V
